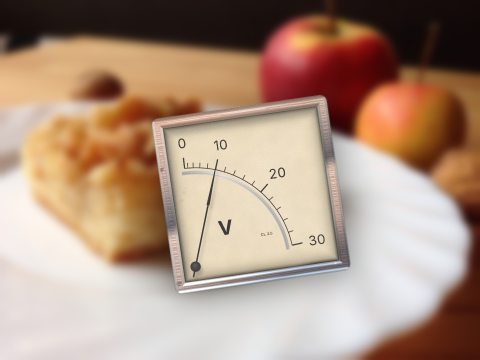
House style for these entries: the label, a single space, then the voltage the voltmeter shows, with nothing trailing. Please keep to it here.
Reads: 10 V
